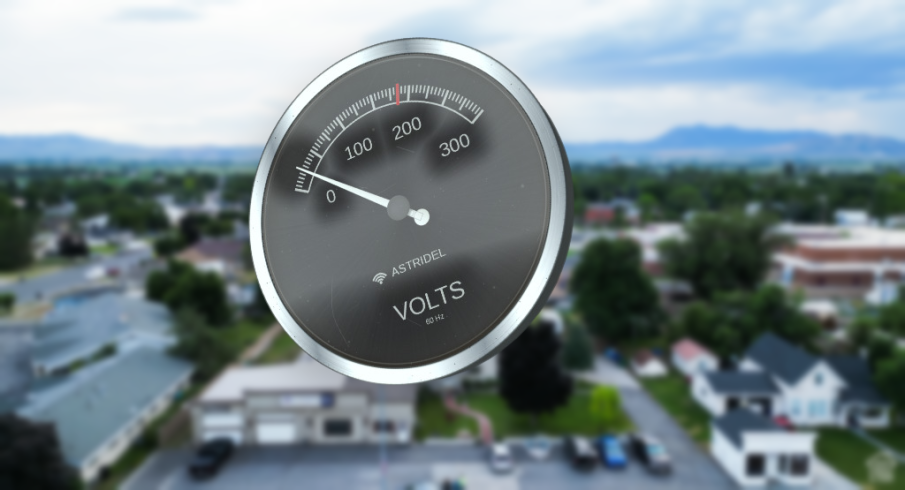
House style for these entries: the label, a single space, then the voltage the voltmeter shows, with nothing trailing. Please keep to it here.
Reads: 25 V
